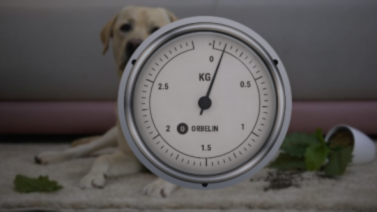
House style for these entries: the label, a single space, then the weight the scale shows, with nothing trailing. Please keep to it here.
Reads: 0.1 kg
